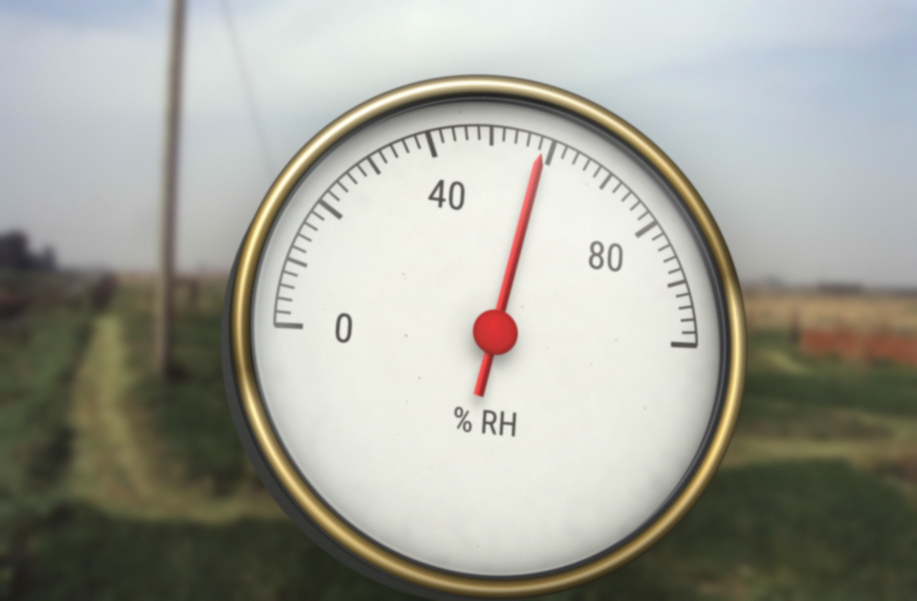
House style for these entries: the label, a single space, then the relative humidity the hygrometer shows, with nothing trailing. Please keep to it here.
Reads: 58 %
